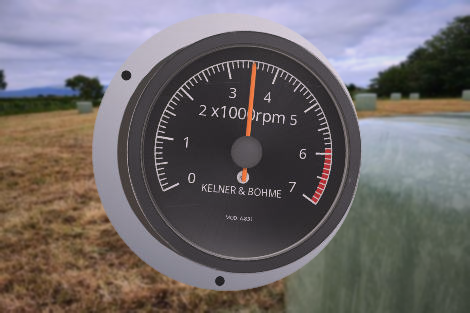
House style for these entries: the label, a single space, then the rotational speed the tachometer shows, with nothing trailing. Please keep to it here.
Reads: 3500 rpm
